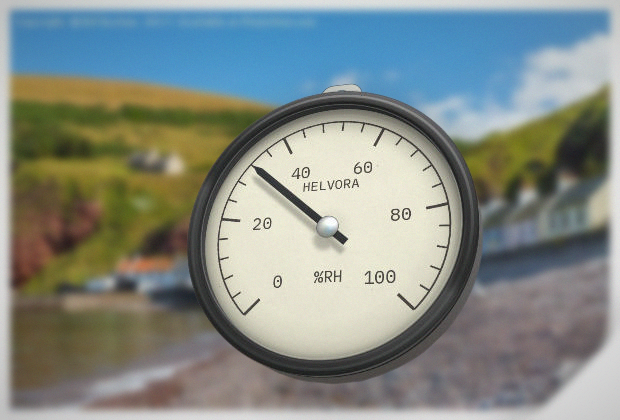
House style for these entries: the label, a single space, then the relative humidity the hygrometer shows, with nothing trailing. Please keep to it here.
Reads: 32 %
